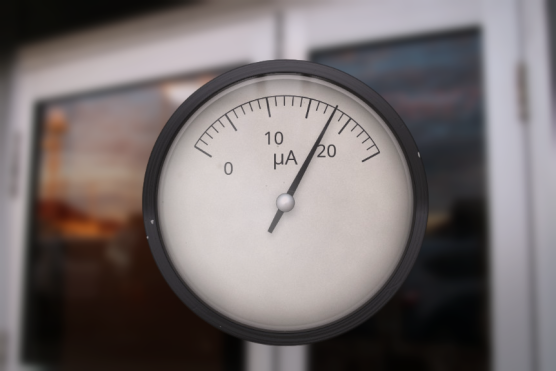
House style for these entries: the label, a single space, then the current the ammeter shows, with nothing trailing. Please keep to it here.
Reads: 18 µA
